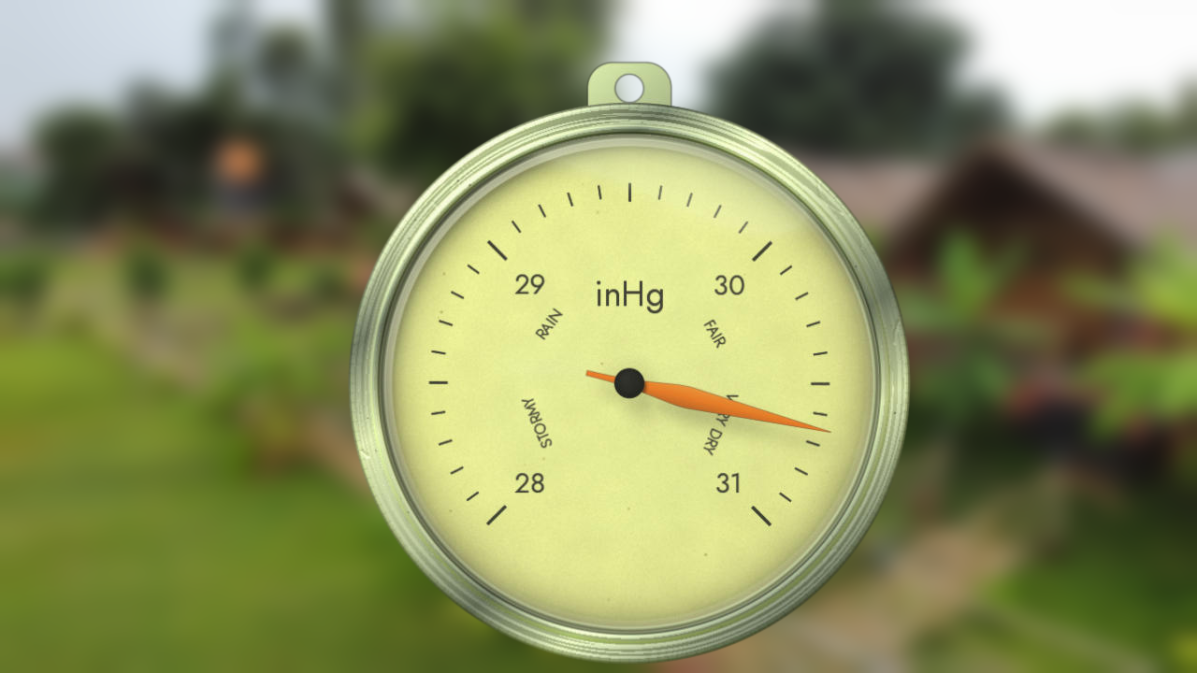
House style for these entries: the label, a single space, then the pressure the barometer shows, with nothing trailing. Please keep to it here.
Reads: 30.65 inHg
